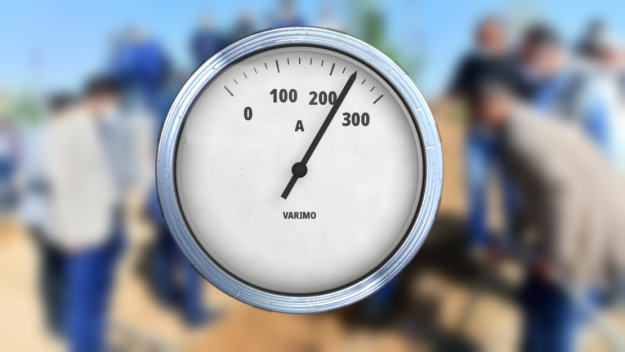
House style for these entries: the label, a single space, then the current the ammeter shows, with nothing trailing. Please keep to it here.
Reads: 240 A
